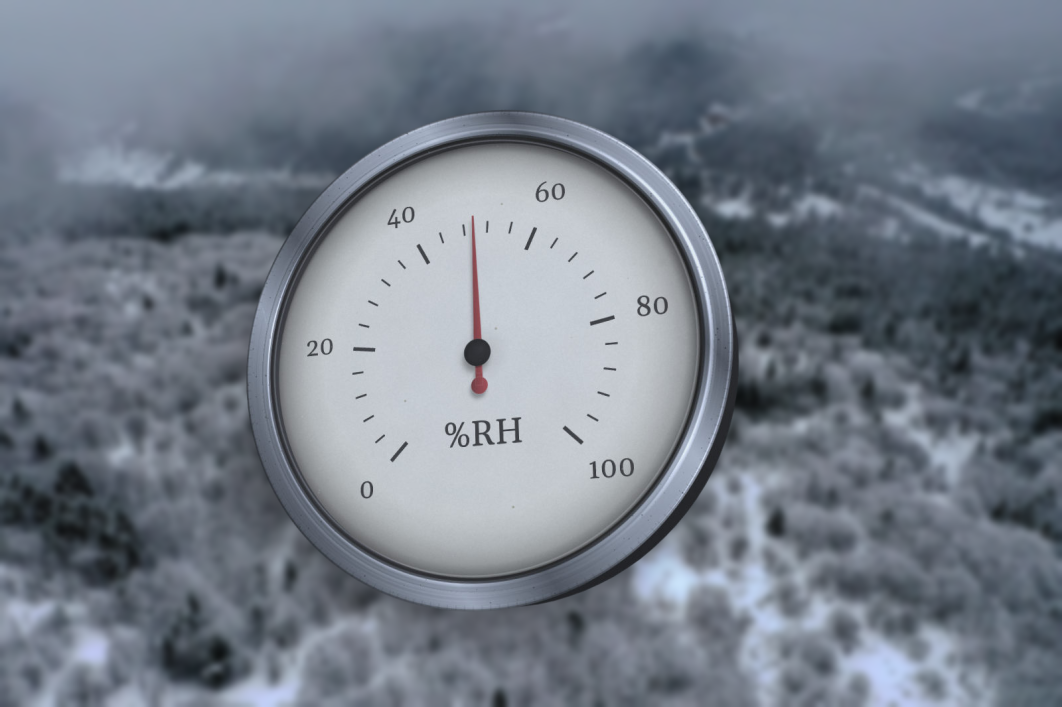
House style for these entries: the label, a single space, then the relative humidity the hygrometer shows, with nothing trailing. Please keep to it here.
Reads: 50 %
